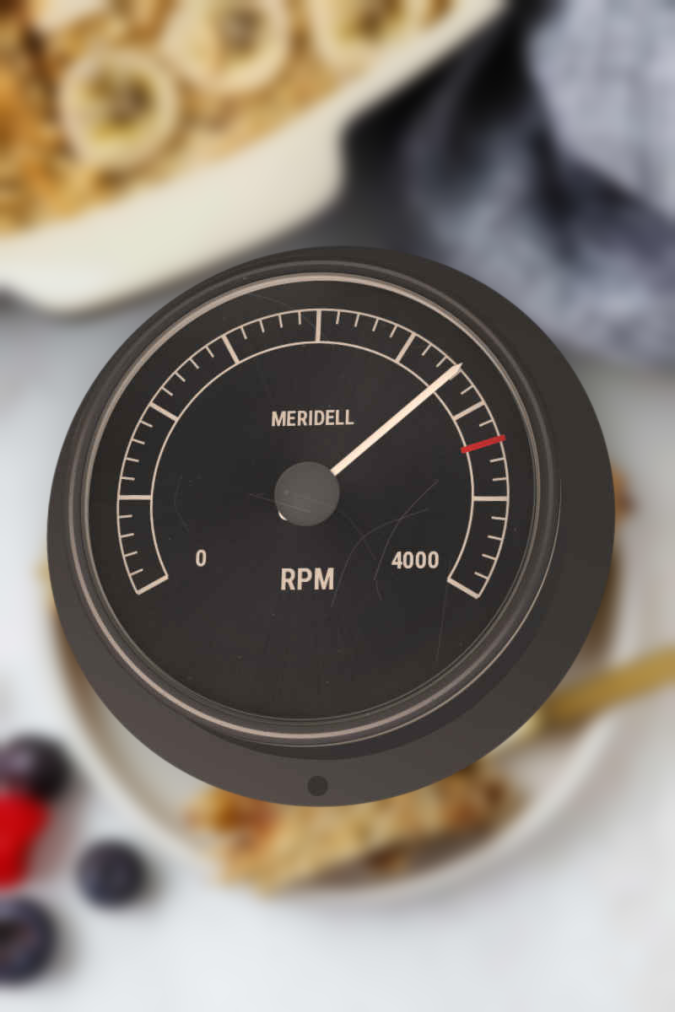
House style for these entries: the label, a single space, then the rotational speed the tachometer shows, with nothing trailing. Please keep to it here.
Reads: 2800 rpm
